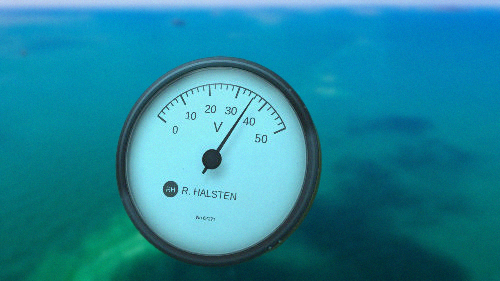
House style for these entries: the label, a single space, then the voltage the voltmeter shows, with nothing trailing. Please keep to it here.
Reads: 36 V
